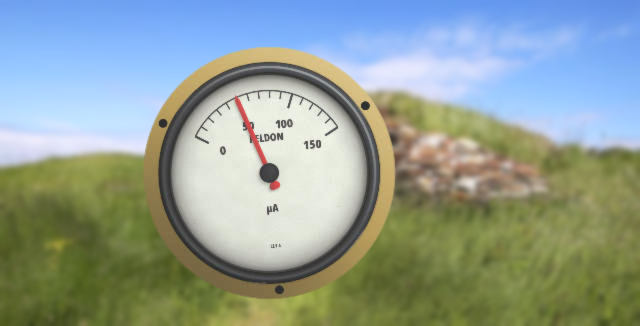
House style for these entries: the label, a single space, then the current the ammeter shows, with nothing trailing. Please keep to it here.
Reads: 50 µA
